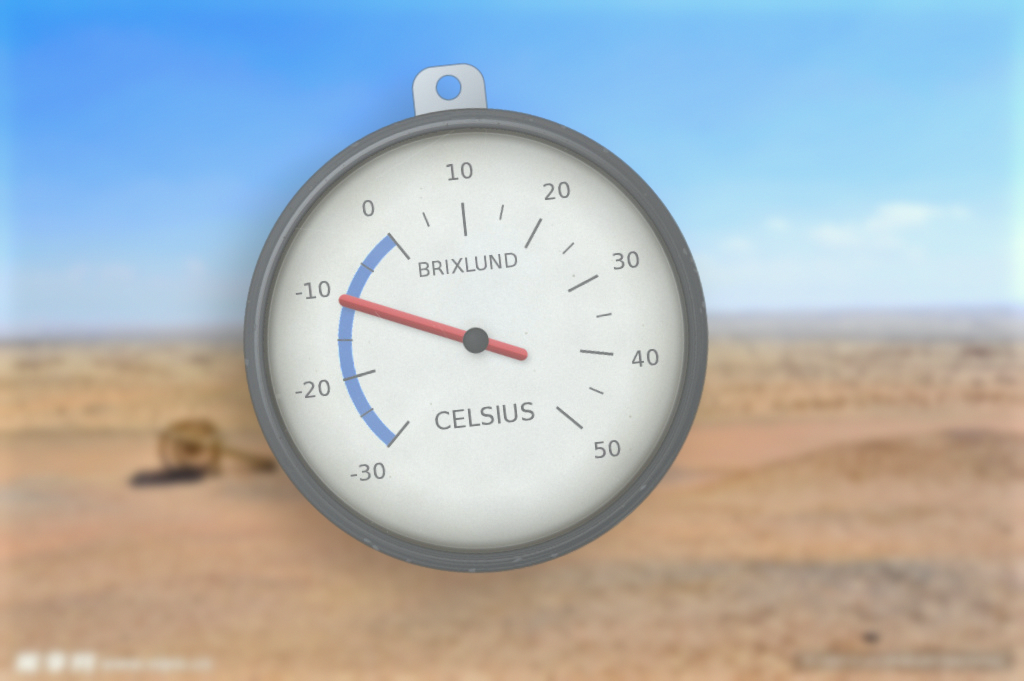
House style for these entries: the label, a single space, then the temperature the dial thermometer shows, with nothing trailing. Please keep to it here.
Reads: -10 °C
